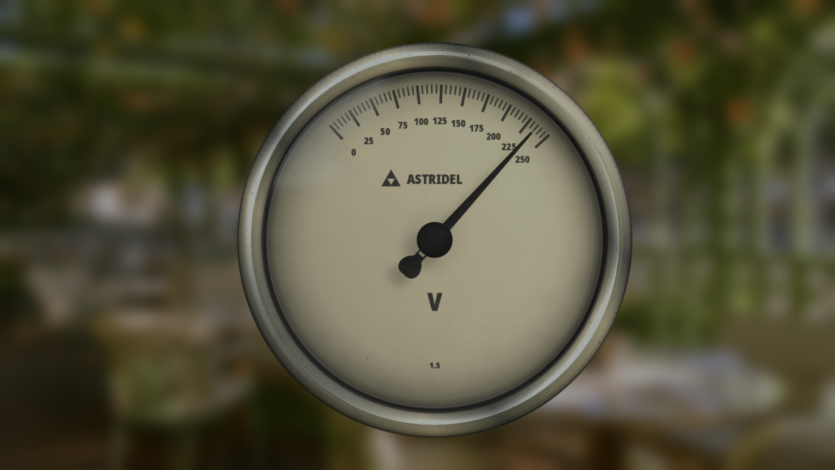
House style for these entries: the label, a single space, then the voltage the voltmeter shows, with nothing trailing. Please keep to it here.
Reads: 235 V
